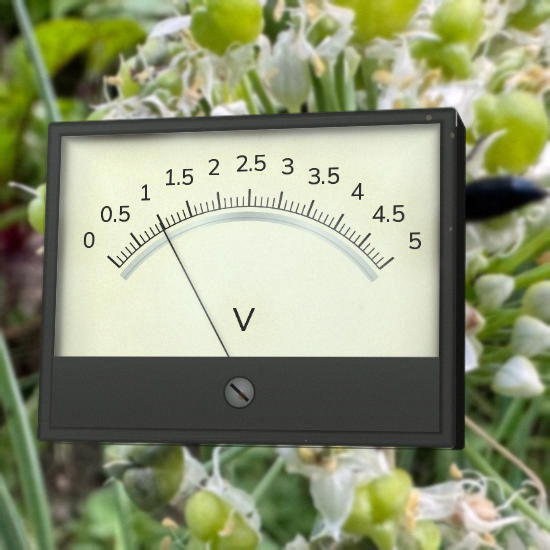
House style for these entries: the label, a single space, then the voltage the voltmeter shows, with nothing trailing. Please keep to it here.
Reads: 1 V
